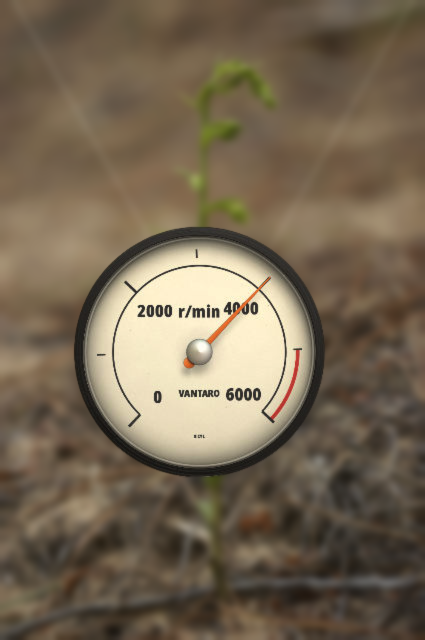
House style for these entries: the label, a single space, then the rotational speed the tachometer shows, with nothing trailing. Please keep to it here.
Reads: 4000 rpm
